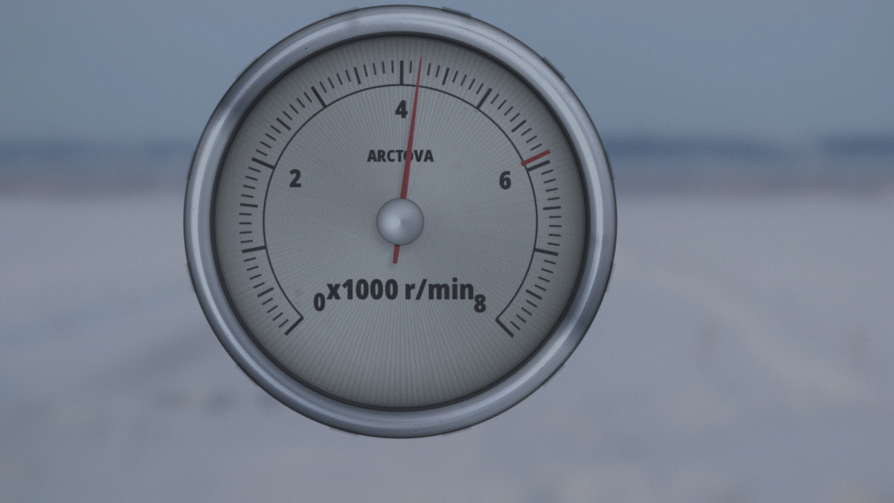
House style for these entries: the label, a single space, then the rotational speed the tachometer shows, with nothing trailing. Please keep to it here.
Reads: 4200 rpm
